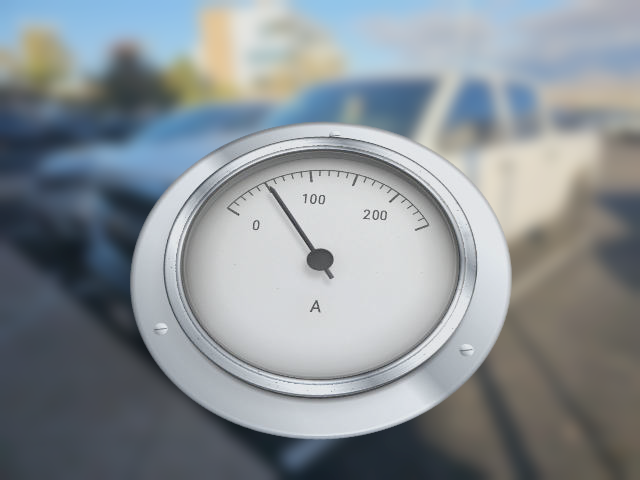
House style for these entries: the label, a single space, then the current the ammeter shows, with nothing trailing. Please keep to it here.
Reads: 50 A
